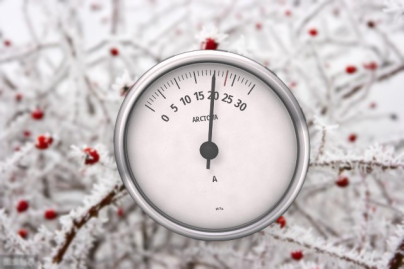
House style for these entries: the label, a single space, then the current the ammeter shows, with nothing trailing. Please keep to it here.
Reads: 20 A
